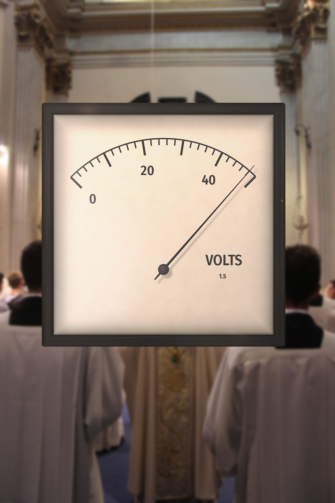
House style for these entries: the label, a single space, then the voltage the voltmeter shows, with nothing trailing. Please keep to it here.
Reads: 48 V
